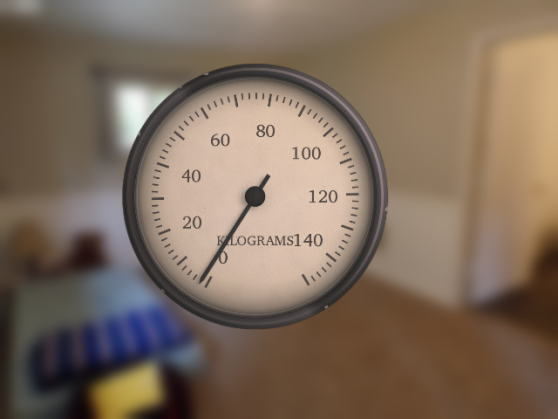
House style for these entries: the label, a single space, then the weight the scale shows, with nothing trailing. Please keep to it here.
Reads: 2 kg
